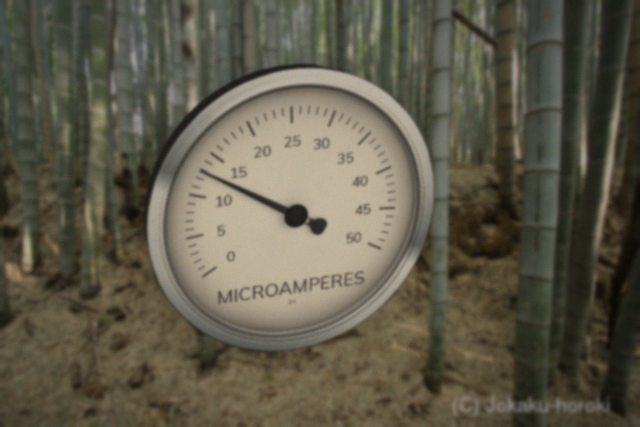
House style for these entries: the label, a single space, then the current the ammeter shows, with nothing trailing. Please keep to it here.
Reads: 13 µA
